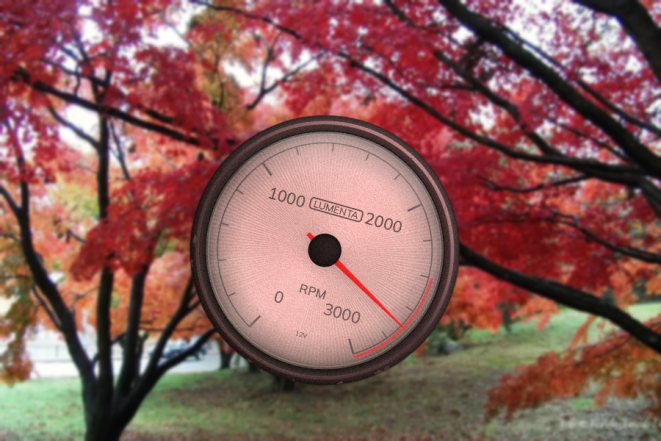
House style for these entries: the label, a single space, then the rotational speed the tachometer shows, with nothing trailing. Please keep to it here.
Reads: 2700 rpm
